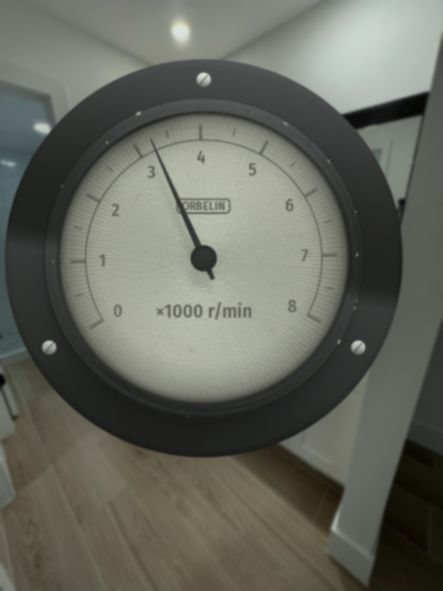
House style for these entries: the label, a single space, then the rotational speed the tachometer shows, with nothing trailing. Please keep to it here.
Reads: 3250 rpm
